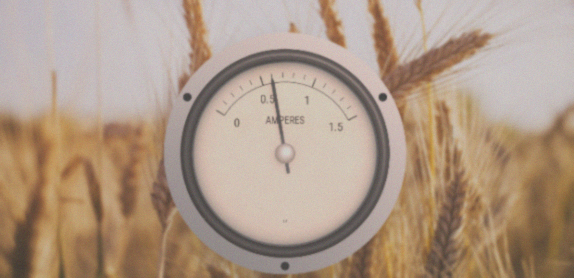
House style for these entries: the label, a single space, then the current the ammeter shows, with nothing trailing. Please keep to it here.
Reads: 0.6 A
